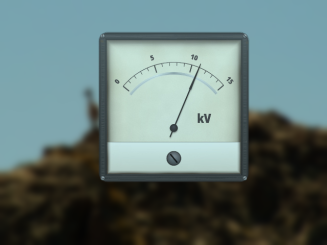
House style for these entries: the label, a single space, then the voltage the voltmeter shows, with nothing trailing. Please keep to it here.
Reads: 11 kV
